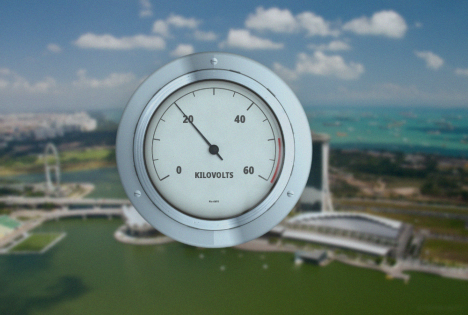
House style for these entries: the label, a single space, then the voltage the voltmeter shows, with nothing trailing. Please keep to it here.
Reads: 20 kV
